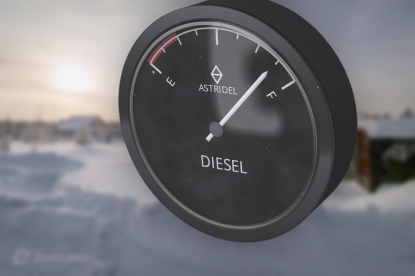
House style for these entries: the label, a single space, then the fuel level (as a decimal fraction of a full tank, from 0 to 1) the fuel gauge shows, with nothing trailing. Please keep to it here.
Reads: 0.875
